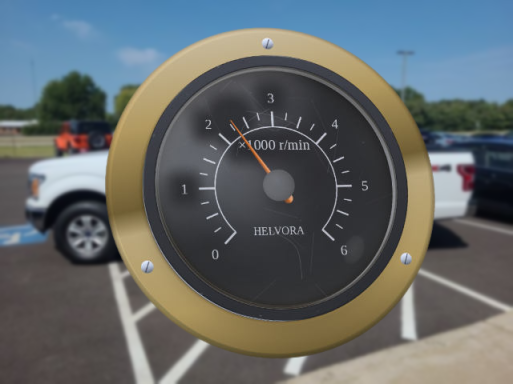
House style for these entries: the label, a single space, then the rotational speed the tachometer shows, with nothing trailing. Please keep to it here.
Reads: 2250 rpm
